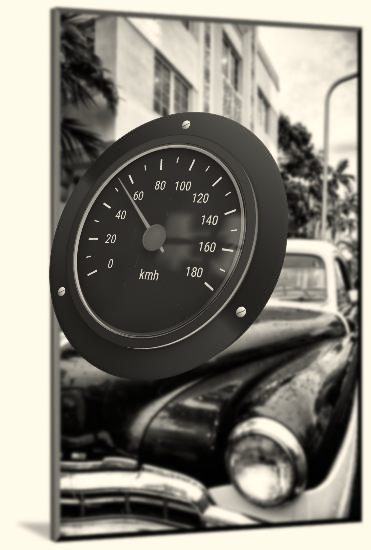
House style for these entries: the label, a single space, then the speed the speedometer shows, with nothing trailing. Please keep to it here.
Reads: 55 km/h
